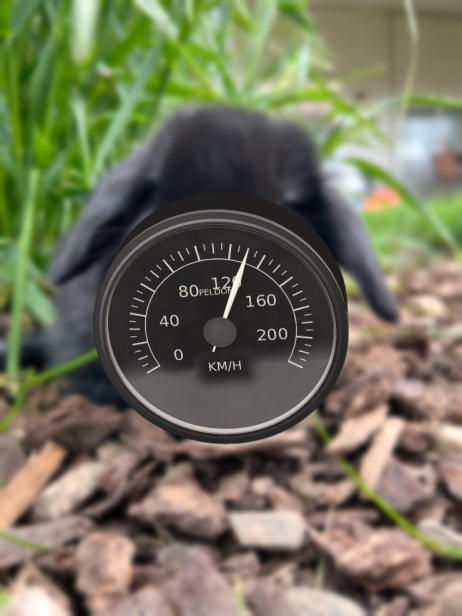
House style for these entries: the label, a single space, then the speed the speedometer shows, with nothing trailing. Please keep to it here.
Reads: 130 km/h
